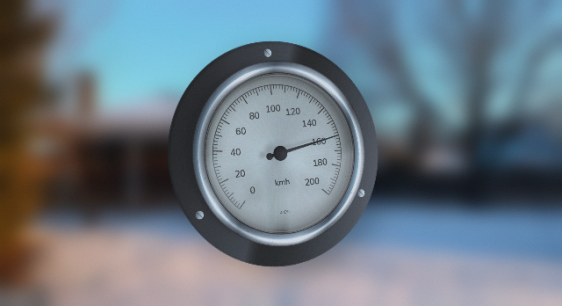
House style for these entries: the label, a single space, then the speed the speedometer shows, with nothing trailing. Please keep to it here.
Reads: 160 km/h
